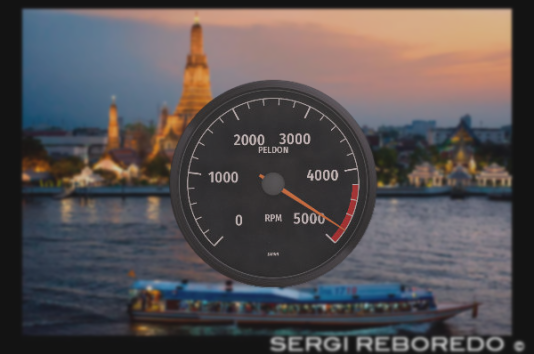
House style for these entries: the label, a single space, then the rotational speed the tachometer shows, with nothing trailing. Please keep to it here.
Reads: 4800 rpm
